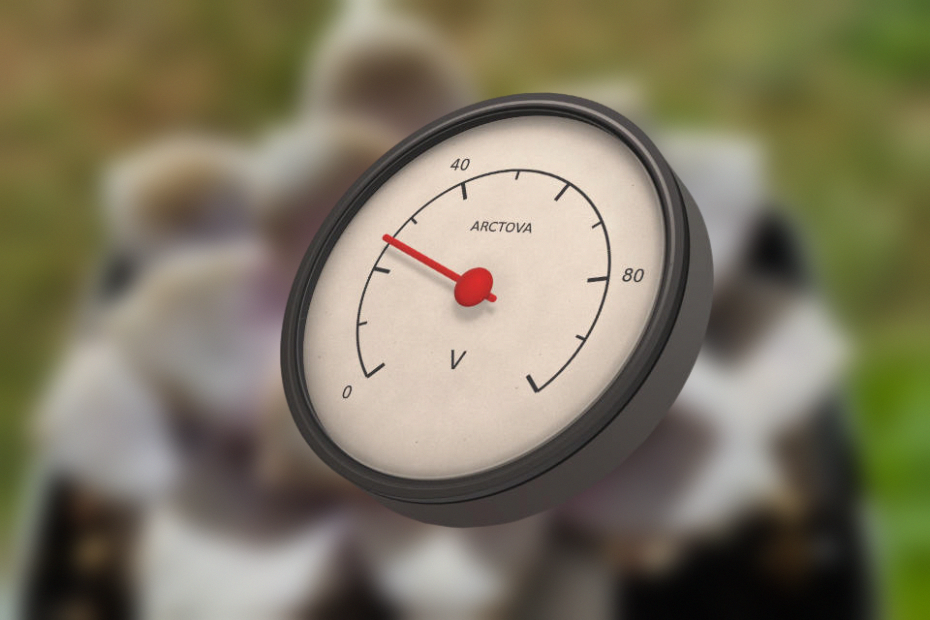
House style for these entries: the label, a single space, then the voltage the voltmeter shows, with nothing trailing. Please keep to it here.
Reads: 25 V
